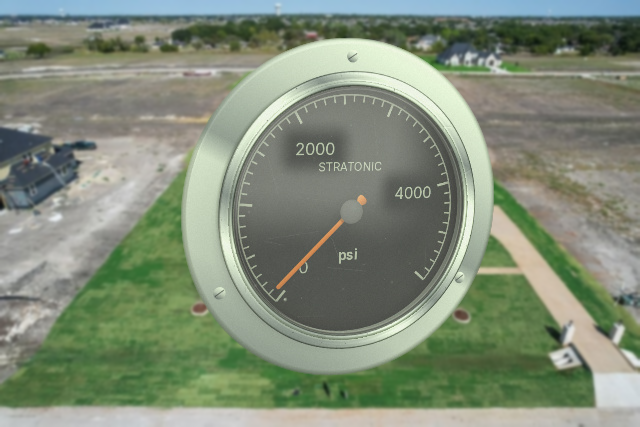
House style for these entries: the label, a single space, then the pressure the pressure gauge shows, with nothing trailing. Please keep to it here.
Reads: 100 psi
